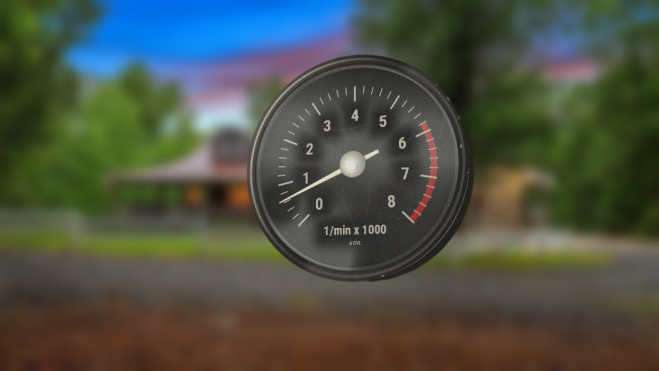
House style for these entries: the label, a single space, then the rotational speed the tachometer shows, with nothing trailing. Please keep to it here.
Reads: 600 rpm
